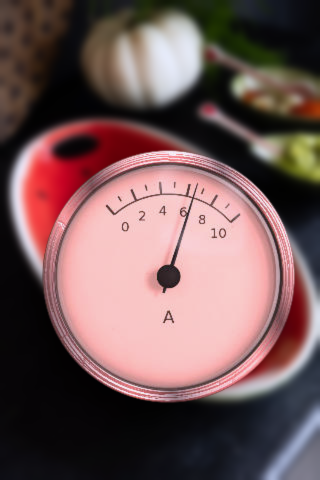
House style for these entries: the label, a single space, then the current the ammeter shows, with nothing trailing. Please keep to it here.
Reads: 6.5 A
